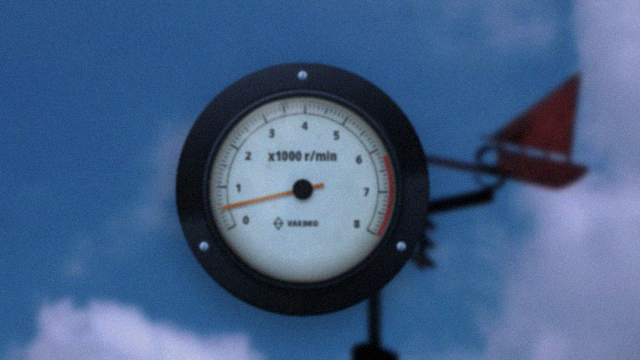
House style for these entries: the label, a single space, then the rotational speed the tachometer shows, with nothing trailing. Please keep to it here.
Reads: 500 rpm
